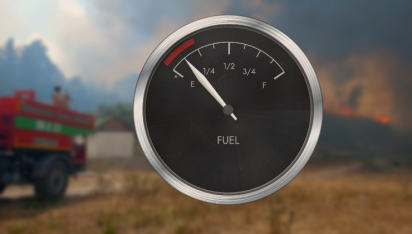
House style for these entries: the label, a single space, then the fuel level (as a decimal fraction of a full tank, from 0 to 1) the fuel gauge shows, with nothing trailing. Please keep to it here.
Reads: 0.125
